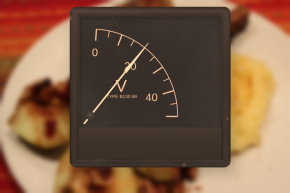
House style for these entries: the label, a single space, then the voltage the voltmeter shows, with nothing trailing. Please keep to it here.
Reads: 20 V
